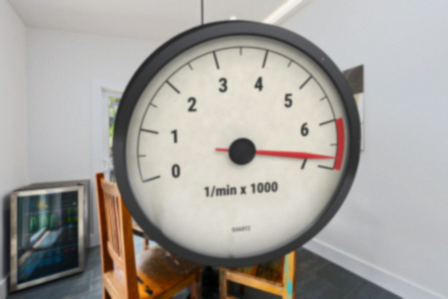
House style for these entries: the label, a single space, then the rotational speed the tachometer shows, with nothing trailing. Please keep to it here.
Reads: 6750 rpm
